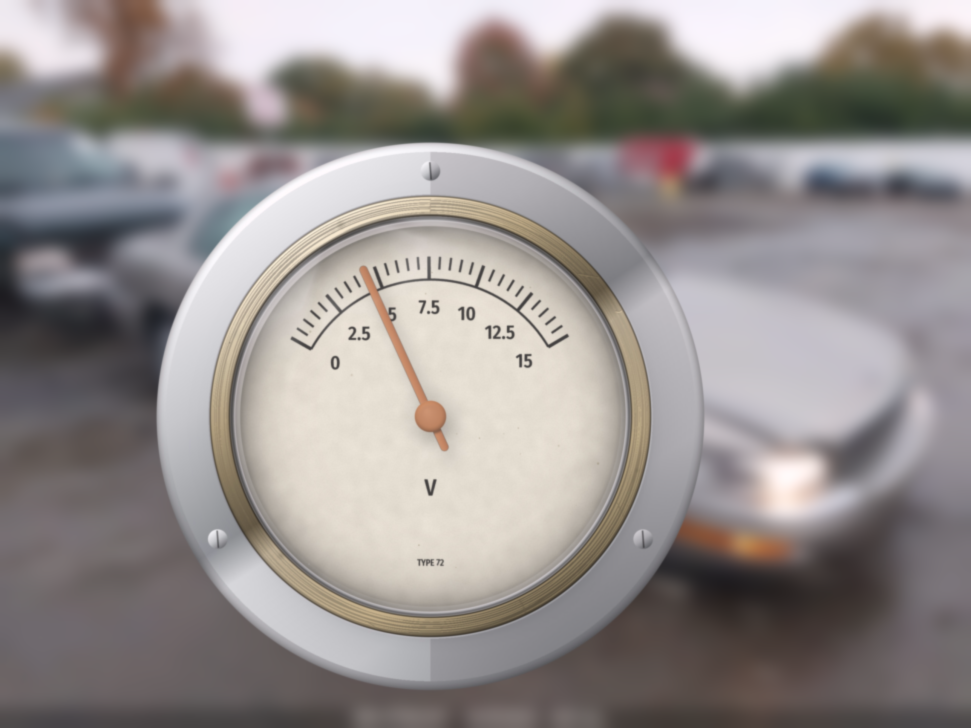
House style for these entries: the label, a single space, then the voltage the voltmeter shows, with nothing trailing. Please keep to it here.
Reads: 4.5 V
